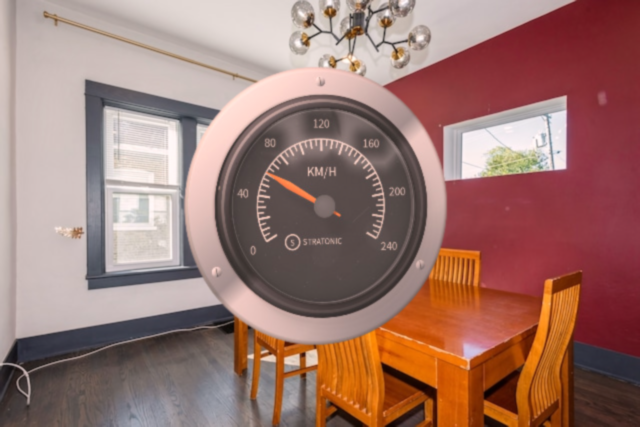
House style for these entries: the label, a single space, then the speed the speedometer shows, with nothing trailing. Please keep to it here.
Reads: 60 km/h
